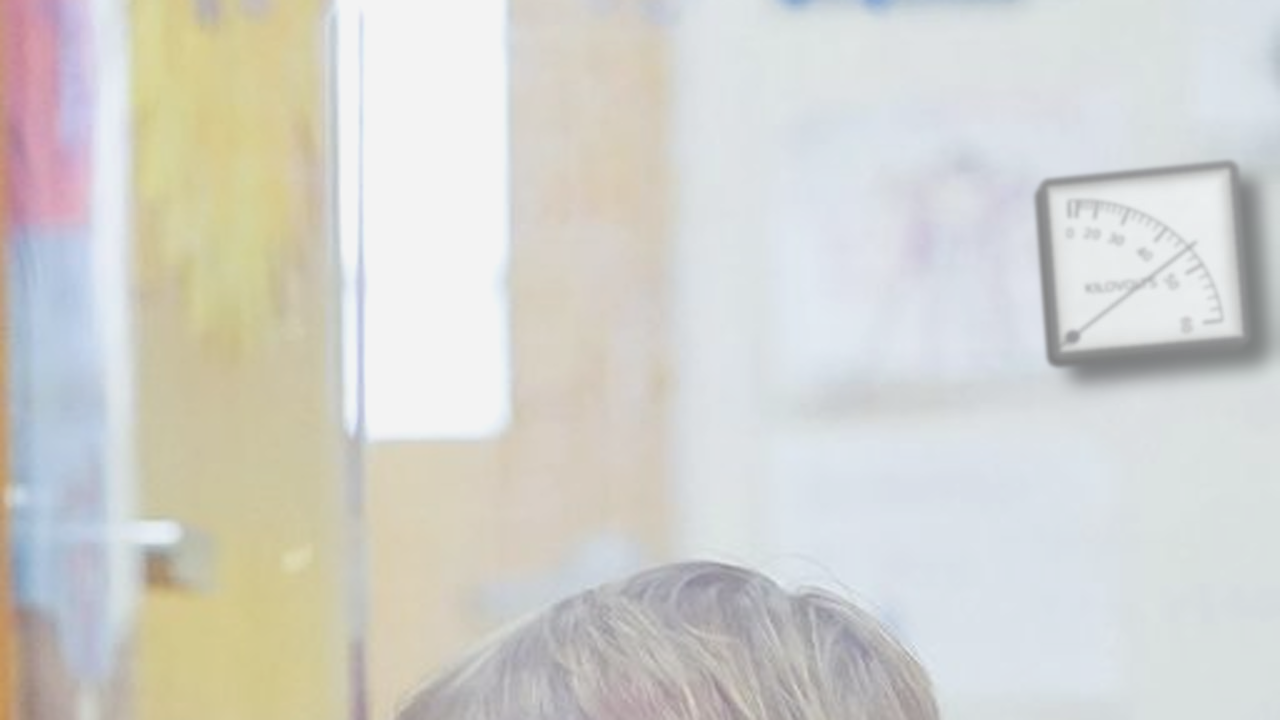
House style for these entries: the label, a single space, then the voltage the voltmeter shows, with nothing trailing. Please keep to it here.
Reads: 46 kV
